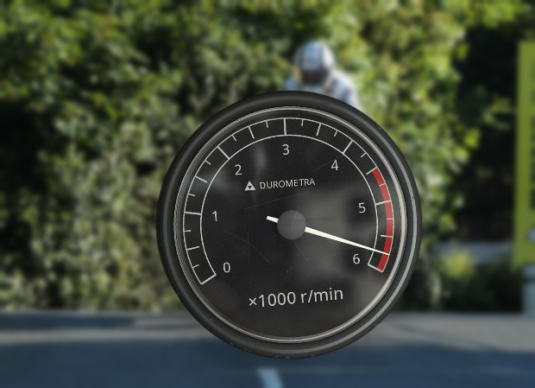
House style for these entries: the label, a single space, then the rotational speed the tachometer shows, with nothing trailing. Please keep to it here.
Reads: 5750 rpm
